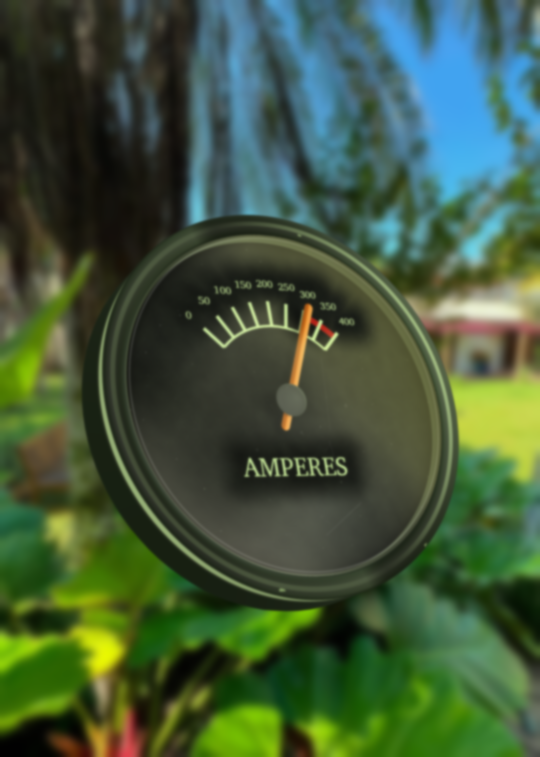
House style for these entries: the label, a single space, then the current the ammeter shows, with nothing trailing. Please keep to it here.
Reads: 300 A
